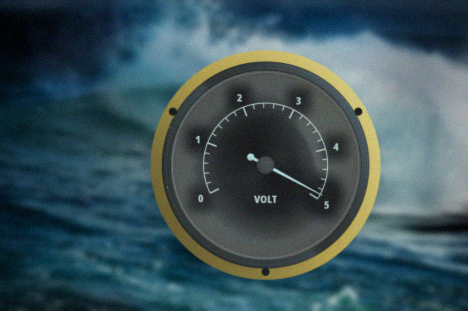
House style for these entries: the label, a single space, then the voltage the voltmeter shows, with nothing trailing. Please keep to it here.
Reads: 4.9 V
